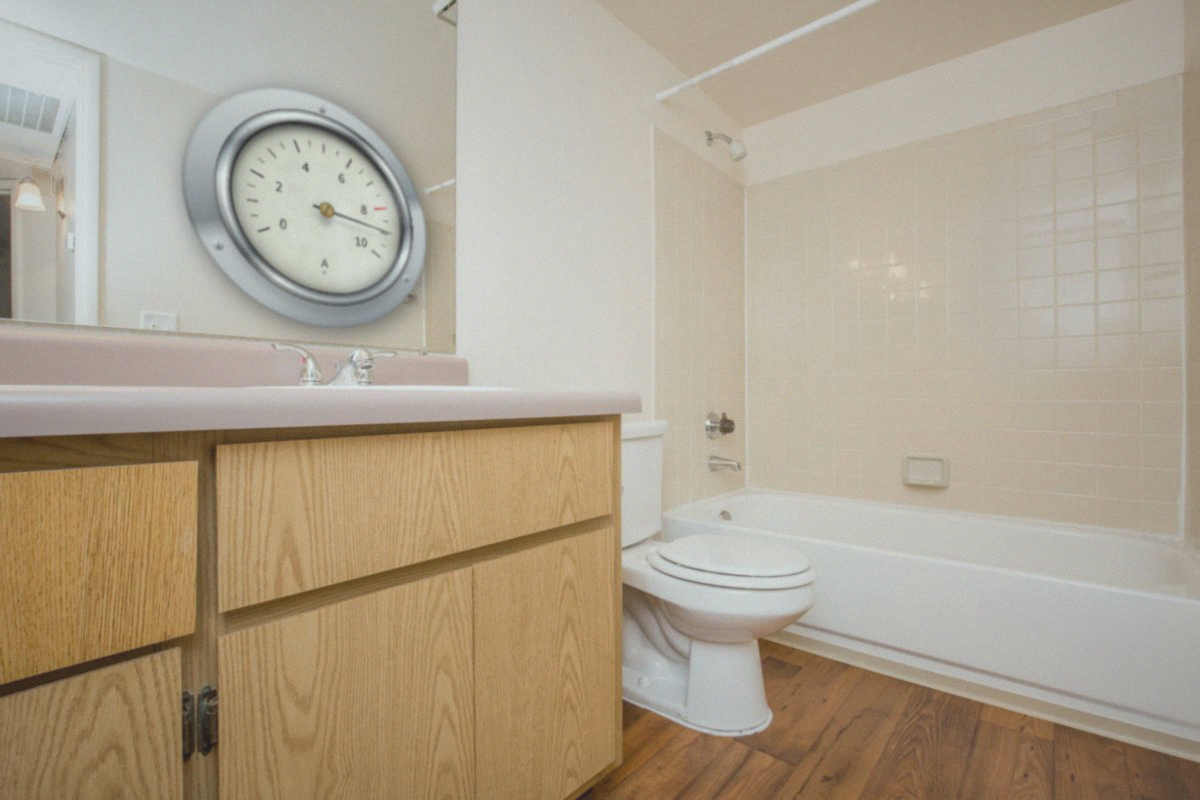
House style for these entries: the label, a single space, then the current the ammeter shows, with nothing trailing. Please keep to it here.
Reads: 9 A
